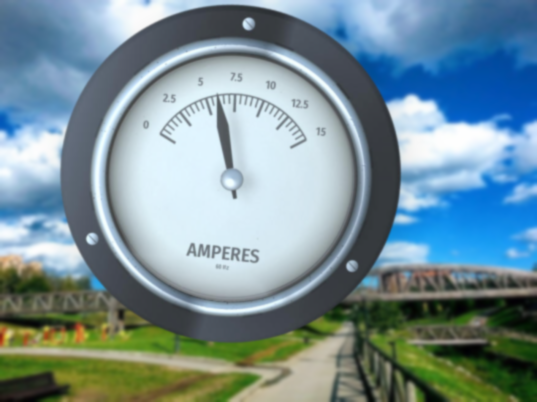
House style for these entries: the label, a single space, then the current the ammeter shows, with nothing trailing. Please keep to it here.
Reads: 6 A
